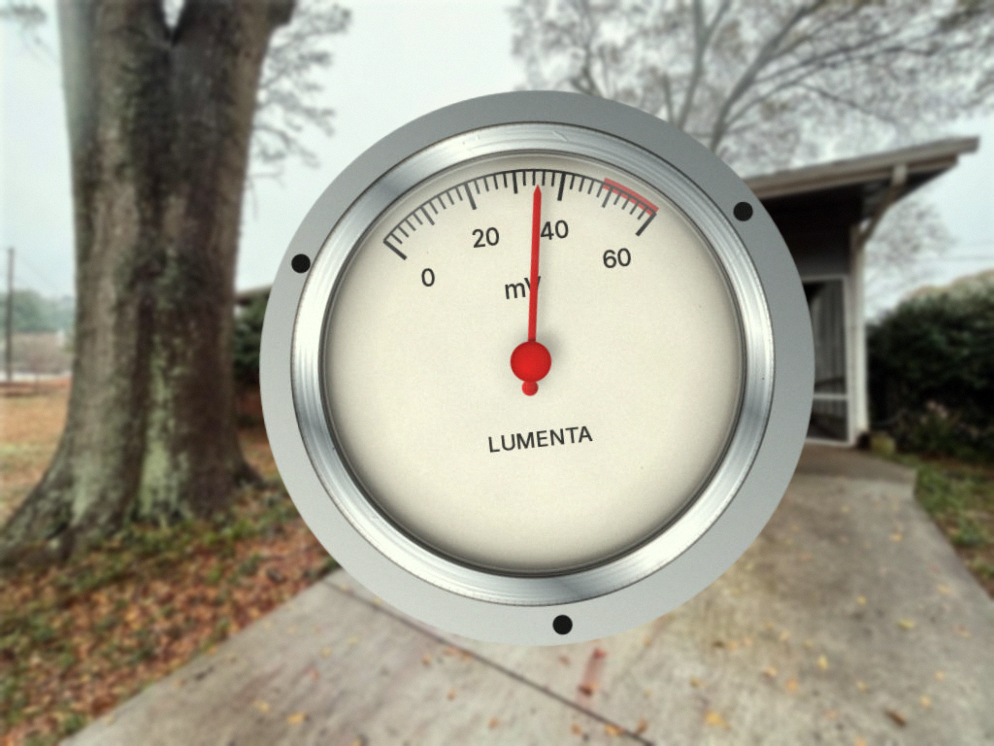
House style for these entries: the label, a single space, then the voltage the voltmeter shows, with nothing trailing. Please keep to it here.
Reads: 35 mV
